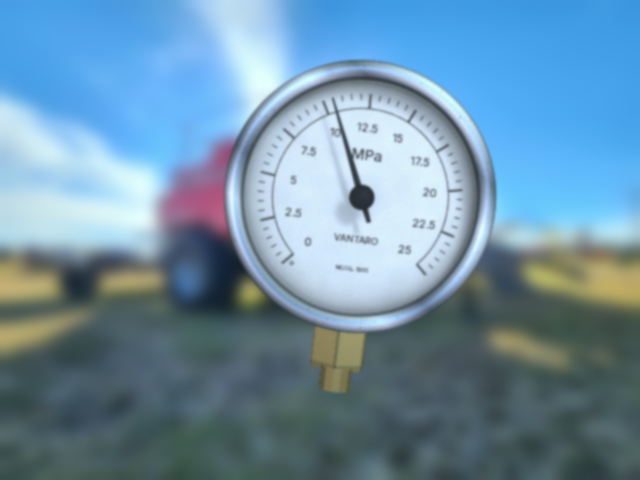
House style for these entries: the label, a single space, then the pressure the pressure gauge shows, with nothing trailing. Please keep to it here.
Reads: 10.5 MPa
